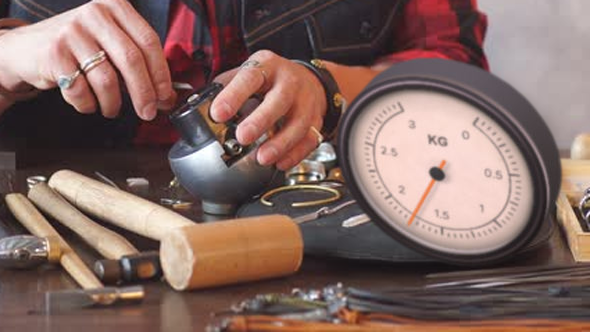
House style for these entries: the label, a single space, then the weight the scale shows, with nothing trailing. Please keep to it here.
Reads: 1.75 kg
